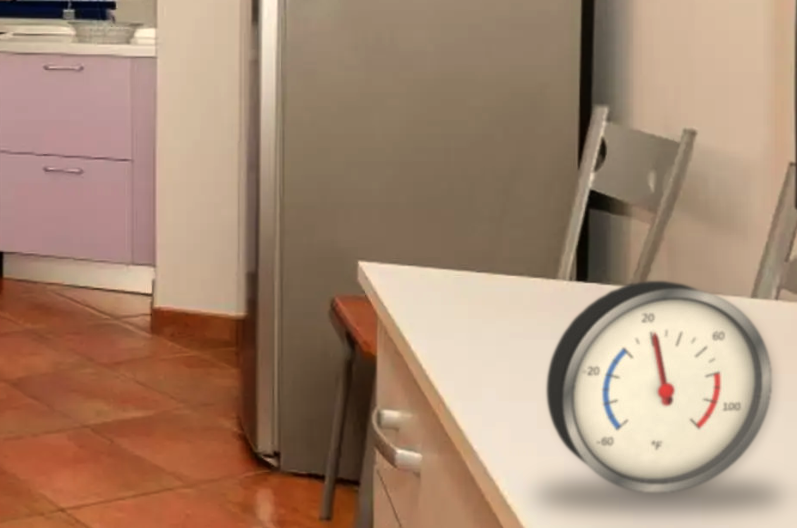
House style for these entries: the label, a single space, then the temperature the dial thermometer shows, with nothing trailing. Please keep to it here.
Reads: 20 °F
